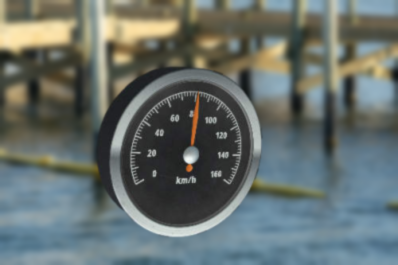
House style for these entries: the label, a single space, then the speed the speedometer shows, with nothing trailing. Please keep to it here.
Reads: 80 km/h
